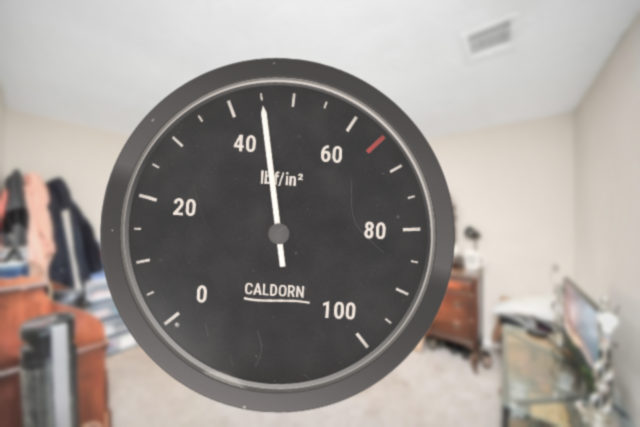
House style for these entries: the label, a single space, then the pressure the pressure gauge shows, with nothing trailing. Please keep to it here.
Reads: 45 psi
